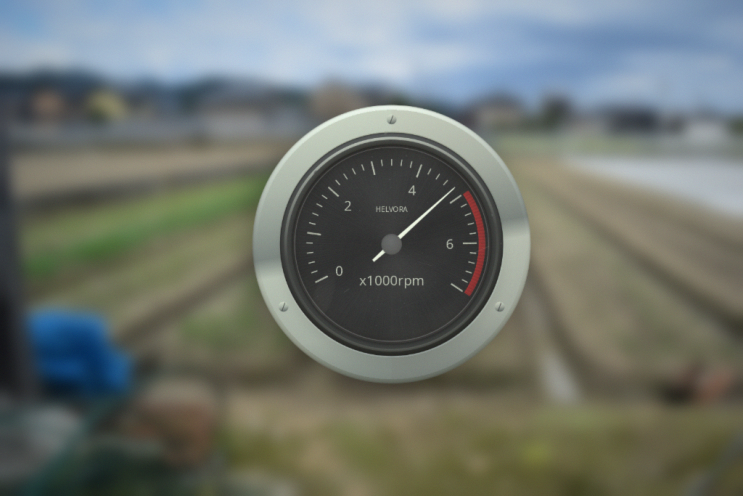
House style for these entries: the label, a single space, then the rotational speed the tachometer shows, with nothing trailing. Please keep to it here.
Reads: 4800 rpm
